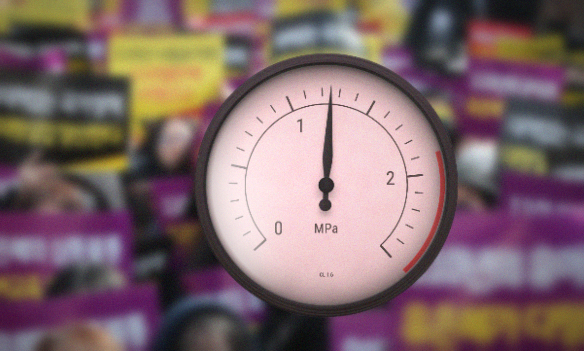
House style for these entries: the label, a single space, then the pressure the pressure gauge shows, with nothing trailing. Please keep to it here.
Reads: 1.25 MPa
